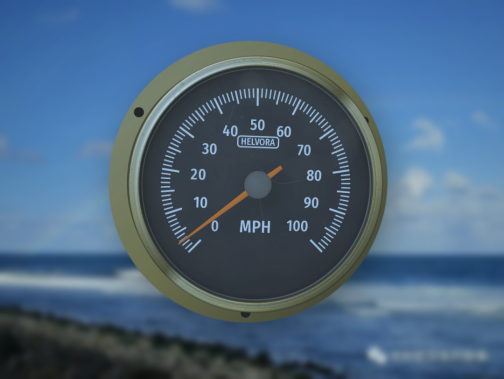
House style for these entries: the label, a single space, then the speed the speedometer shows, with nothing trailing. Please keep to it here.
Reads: 3 mph
